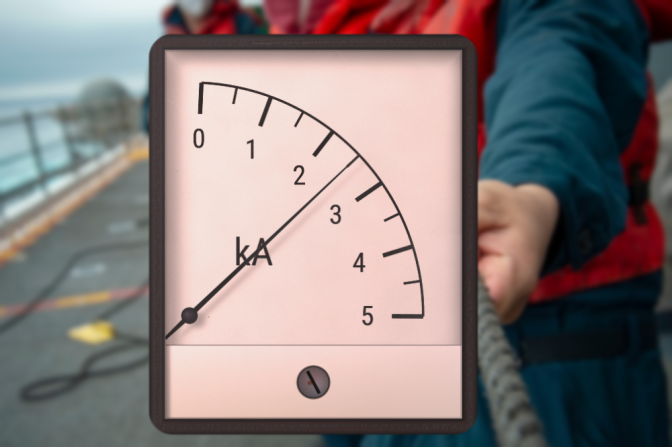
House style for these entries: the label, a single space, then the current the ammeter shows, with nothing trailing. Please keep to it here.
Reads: 2.5 kA
